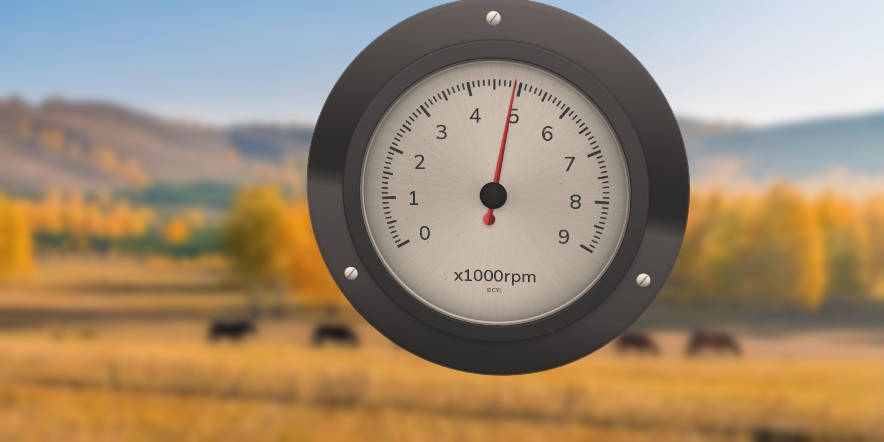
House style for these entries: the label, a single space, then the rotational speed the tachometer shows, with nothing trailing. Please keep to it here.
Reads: 4900 rpm
